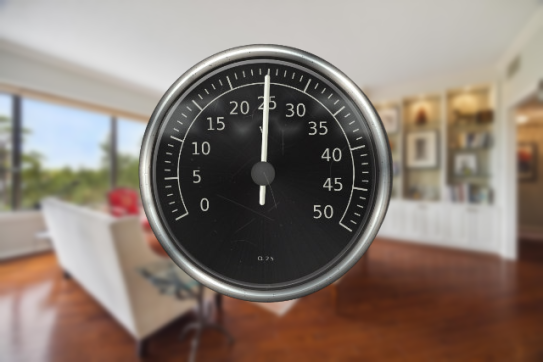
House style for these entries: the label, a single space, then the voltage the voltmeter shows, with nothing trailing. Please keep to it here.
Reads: 25 V
